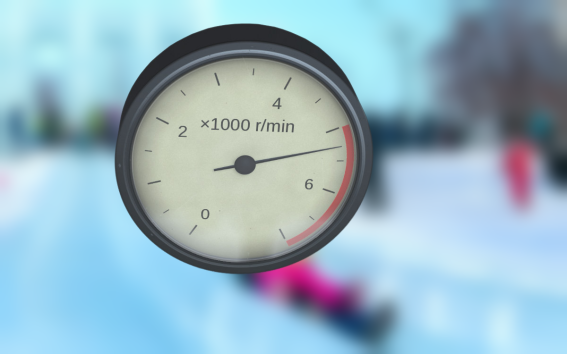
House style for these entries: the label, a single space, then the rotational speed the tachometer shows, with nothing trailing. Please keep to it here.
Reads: 5250 rpm
